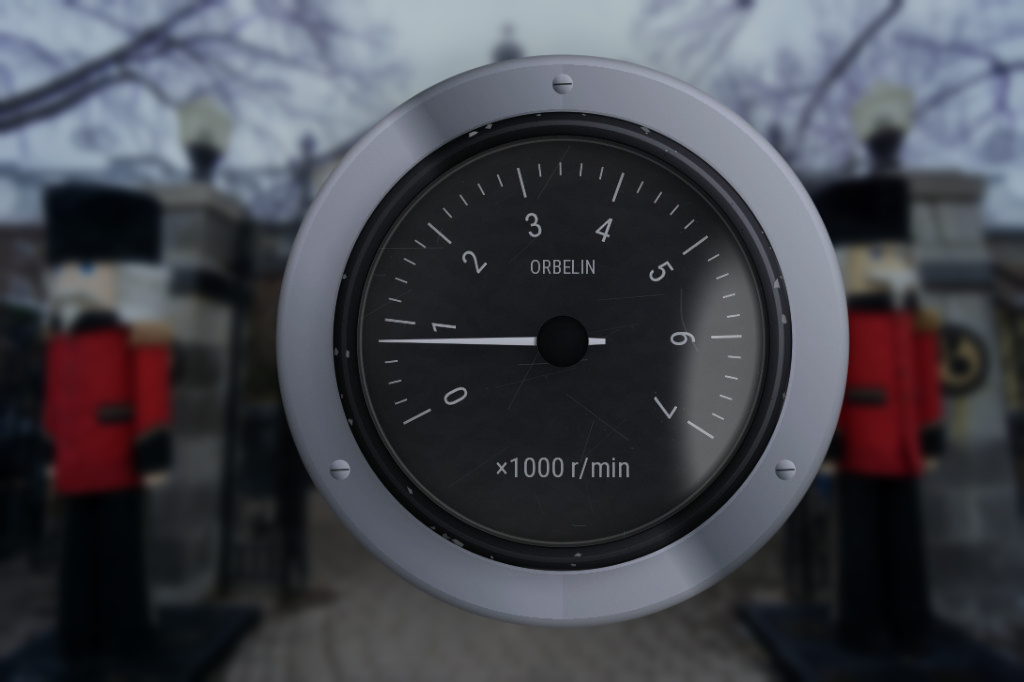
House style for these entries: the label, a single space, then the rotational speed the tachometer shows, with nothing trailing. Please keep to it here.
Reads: 800 rpm
